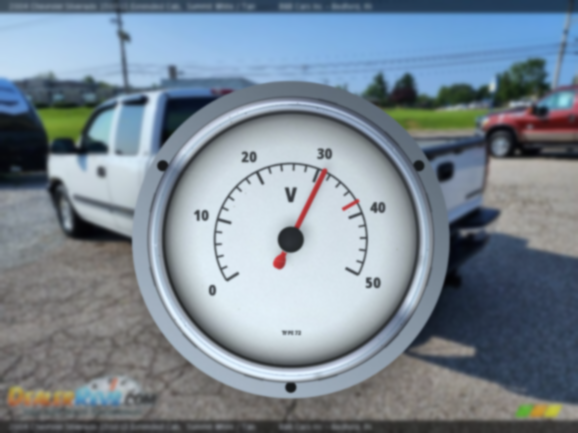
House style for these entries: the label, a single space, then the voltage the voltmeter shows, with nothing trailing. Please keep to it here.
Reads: 31 V
